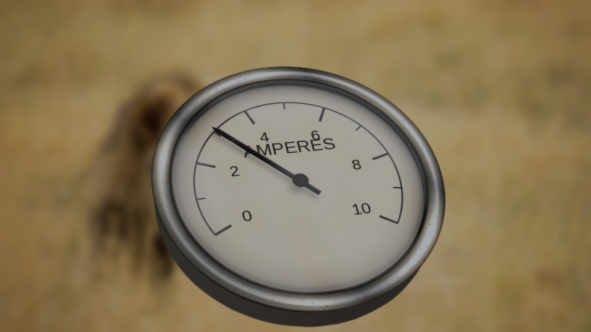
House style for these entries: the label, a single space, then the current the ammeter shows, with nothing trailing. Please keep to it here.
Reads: 3 A
